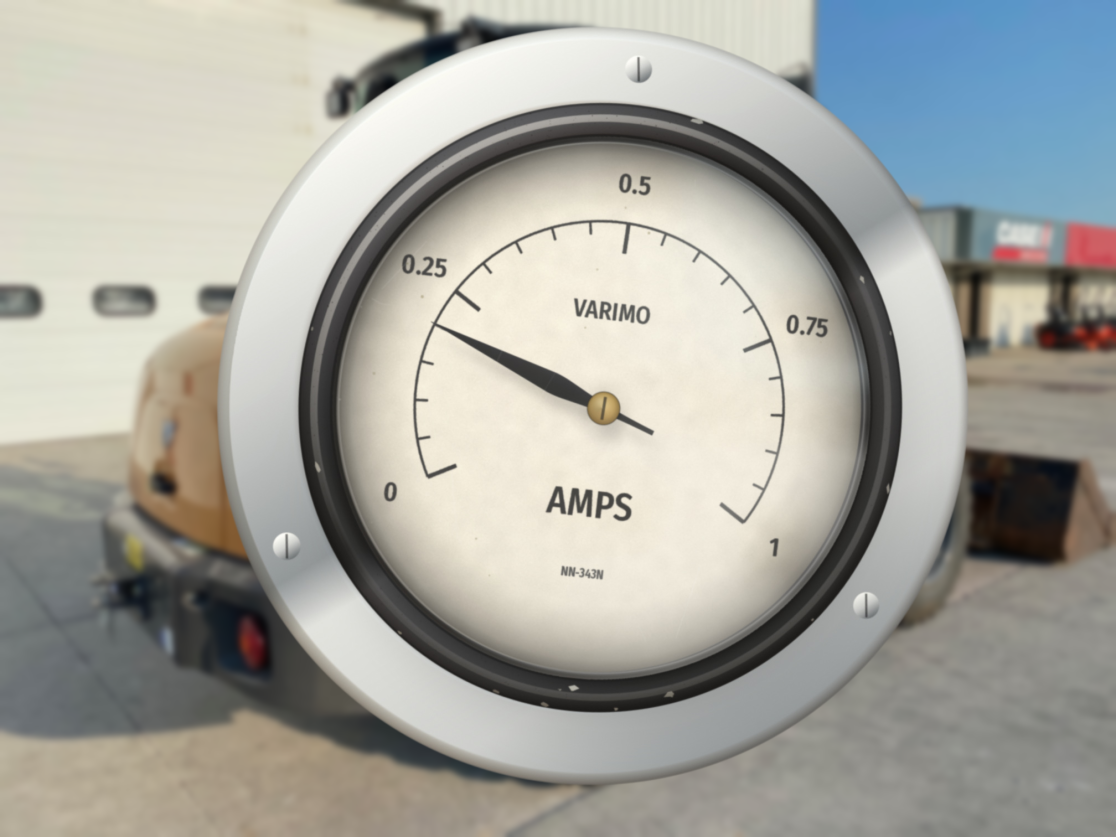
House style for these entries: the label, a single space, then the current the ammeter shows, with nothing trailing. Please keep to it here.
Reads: 0.2 A
